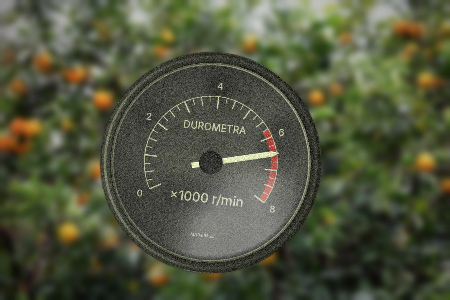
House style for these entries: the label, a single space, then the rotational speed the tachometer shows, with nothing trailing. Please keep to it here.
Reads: 6500 rpm
